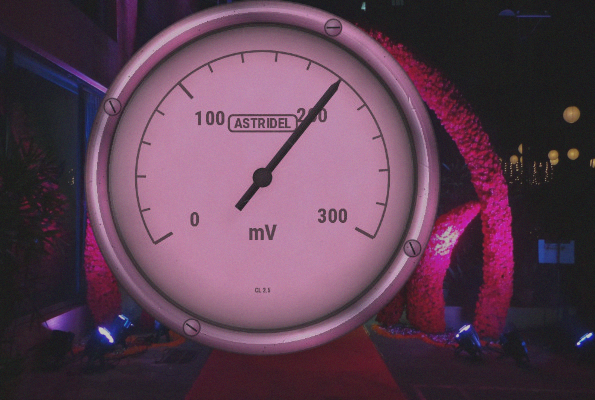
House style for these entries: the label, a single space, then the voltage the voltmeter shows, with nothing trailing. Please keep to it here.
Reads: 200 mV
